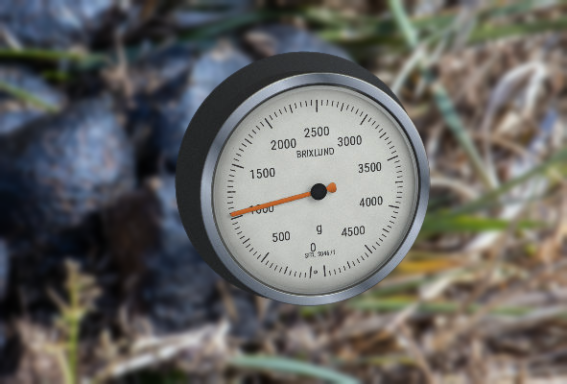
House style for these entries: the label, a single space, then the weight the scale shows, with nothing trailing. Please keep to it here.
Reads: 1050 g
